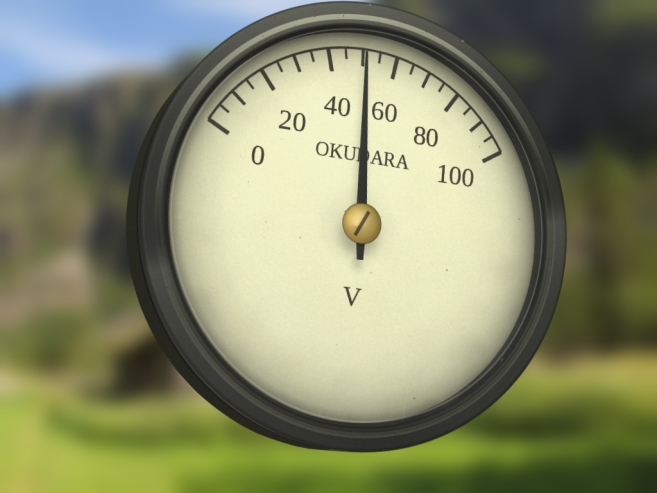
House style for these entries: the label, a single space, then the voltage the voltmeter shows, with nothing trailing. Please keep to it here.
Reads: 50 V
